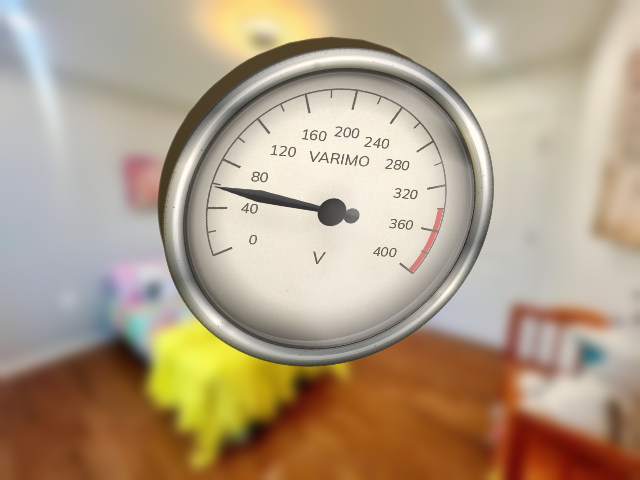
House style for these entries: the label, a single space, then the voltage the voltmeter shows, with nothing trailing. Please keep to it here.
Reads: 60 V
